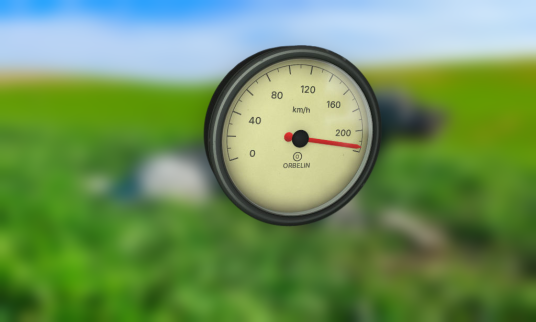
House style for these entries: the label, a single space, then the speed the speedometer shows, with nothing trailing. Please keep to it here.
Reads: 215 km/h
